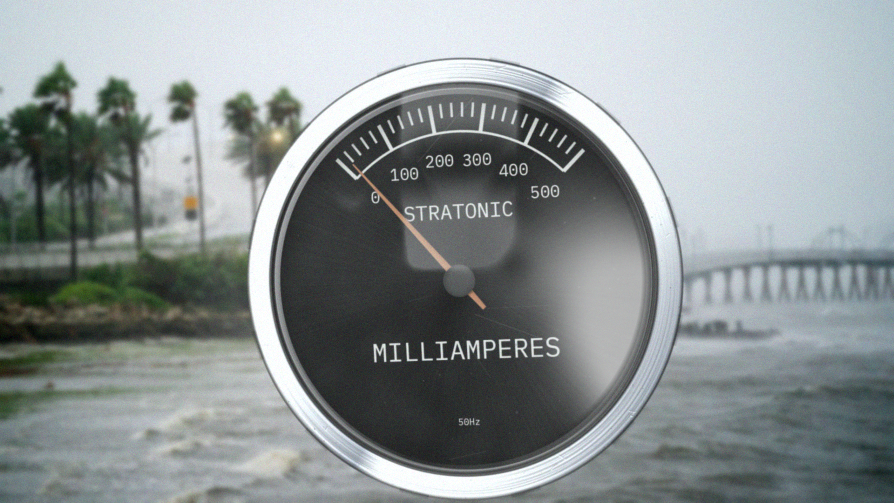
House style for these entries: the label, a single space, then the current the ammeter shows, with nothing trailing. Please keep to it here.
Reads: 20 mA
